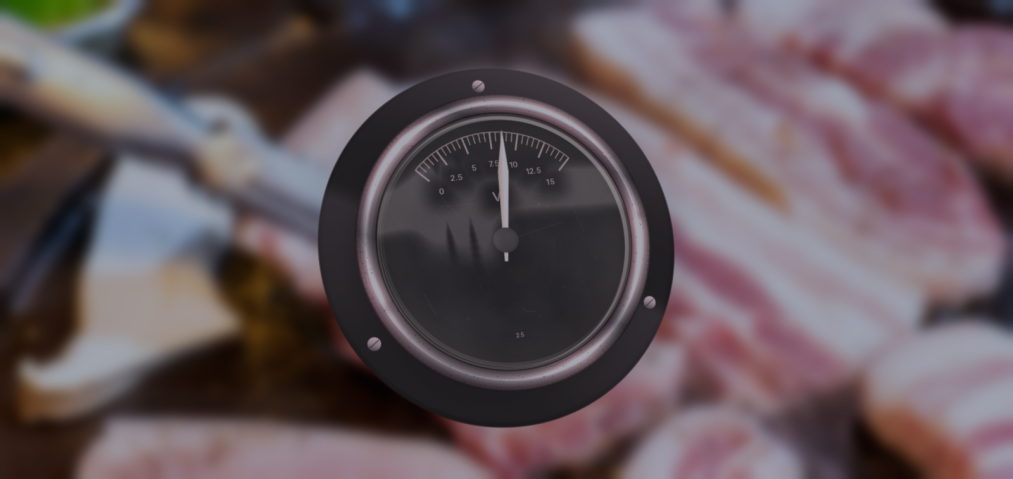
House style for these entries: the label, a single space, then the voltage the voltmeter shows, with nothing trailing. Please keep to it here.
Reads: 8.5 V
